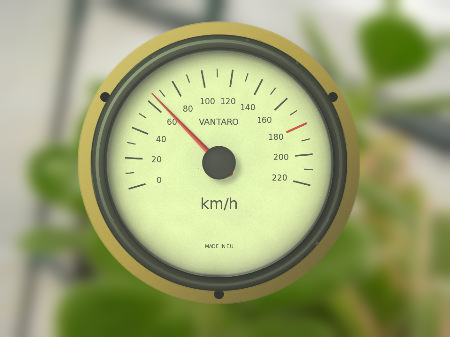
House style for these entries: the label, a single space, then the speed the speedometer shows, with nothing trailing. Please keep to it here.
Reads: 65 km/h
